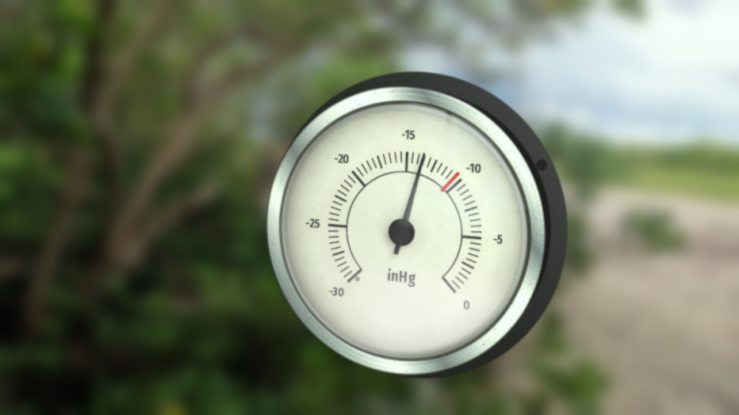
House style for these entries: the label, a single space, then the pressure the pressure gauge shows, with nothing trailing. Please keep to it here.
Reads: -13.5 inHg
